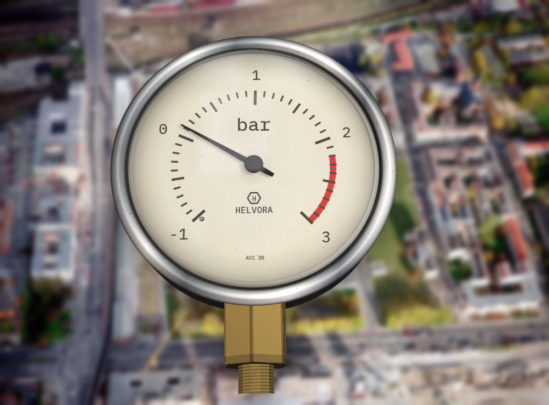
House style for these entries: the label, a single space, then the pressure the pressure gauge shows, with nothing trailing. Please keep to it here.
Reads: 0.1 bar
